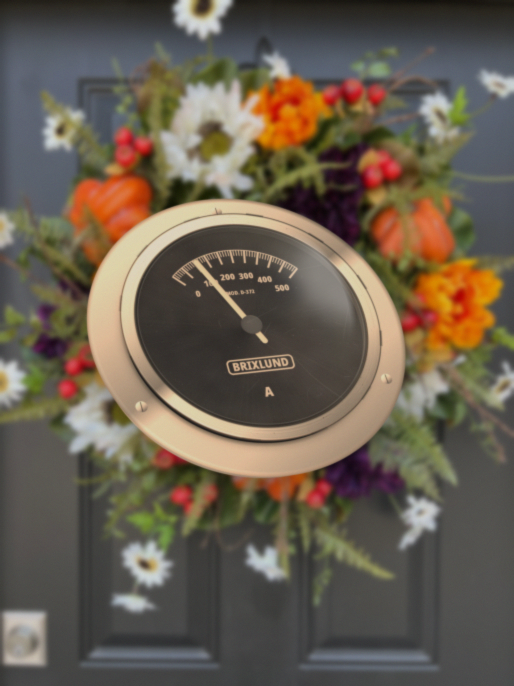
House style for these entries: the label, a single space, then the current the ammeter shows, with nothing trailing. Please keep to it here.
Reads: 100 A
